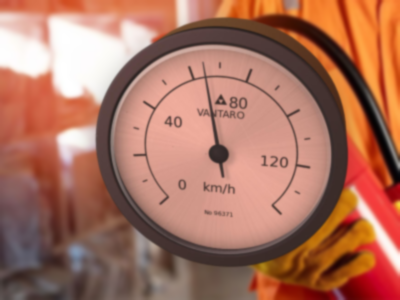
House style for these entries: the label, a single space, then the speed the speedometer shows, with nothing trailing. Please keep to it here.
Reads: 65 km/h
